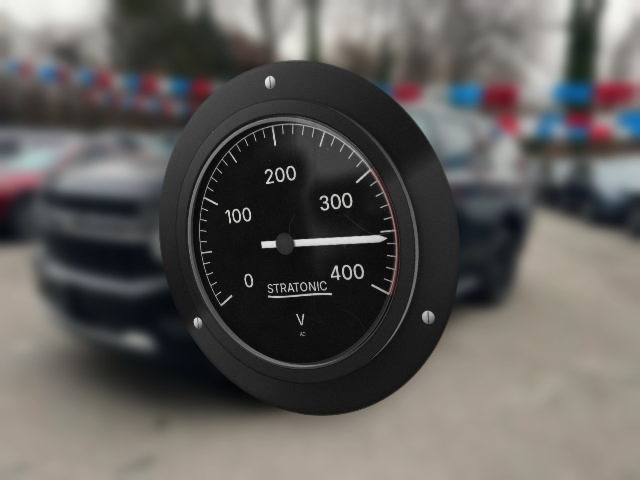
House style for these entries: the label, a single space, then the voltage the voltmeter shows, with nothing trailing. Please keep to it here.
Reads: 355 V
